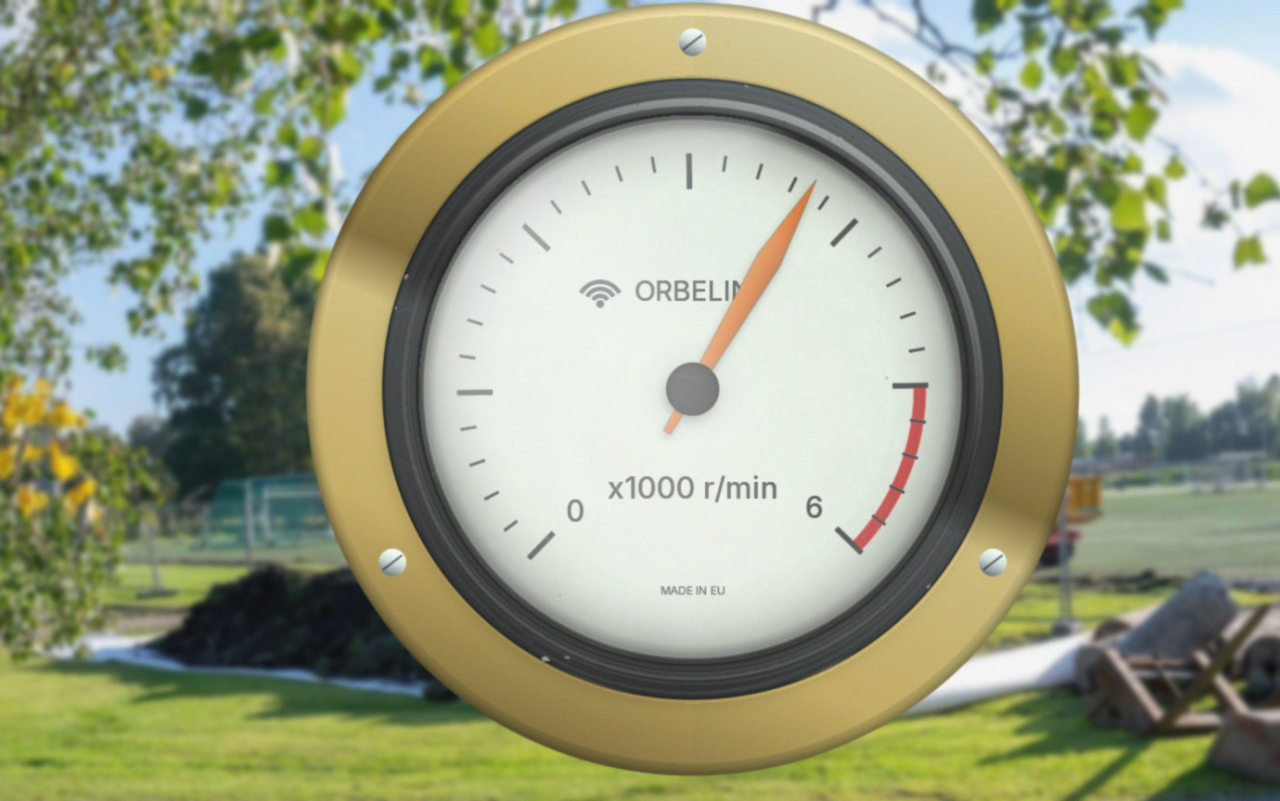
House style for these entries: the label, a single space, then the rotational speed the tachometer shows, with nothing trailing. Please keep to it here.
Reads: 3700 rpm
